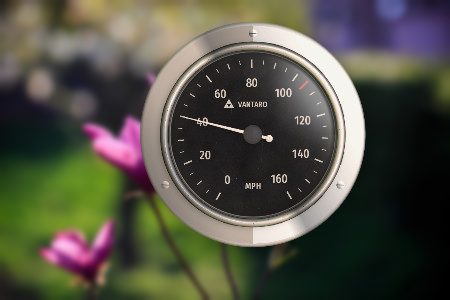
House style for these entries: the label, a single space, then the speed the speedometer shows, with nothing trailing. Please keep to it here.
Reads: 40 mph
